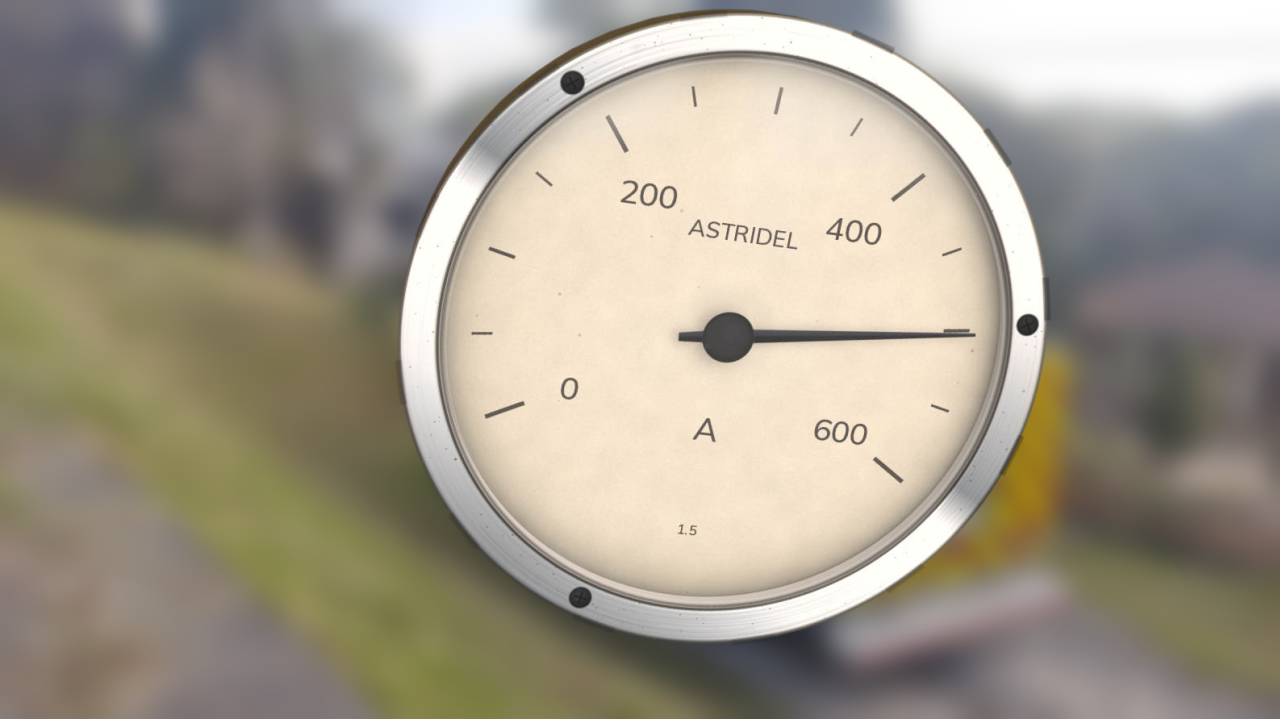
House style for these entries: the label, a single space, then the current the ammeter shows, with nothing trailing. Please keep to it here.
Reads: 500 A
